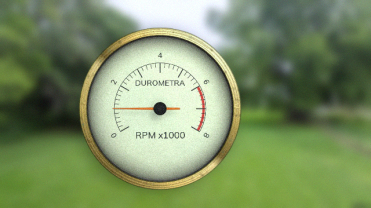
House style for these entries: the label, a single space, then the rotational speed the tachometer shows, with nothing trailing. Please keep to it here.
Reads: 1000 rpm
